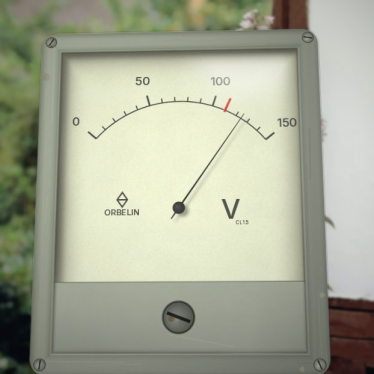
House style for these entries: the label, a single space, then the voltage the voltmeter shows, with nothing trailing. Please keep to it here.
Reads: 125 V
